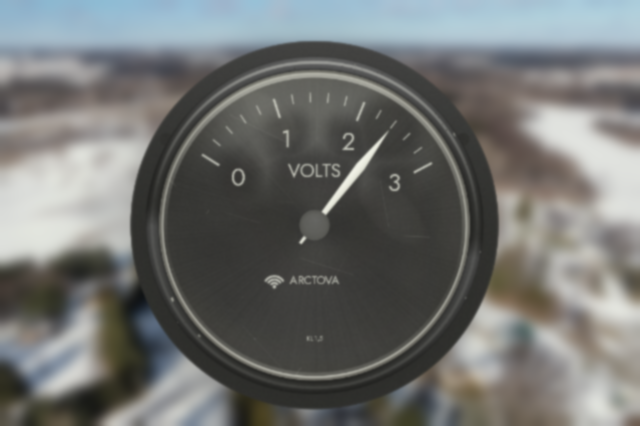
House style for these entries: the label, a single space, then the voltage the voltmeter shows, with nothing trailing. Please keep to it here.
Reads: 2.4 V
